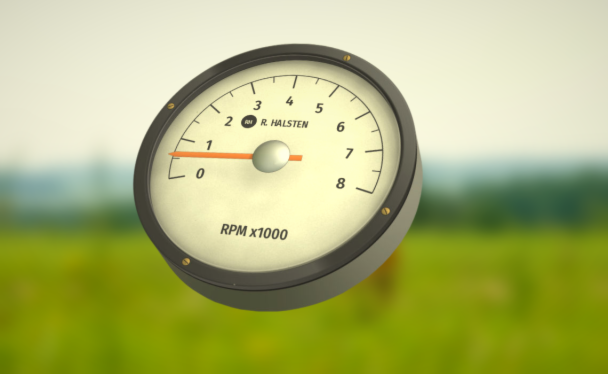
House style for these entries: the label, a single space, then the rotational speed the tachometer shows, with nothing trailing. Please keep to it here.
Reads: 500 rpm
